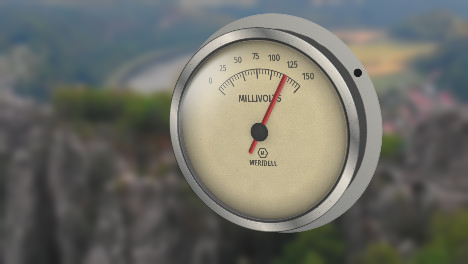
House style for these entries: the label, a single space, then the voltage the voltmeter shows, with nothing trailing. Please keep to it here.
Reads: 125 mV
